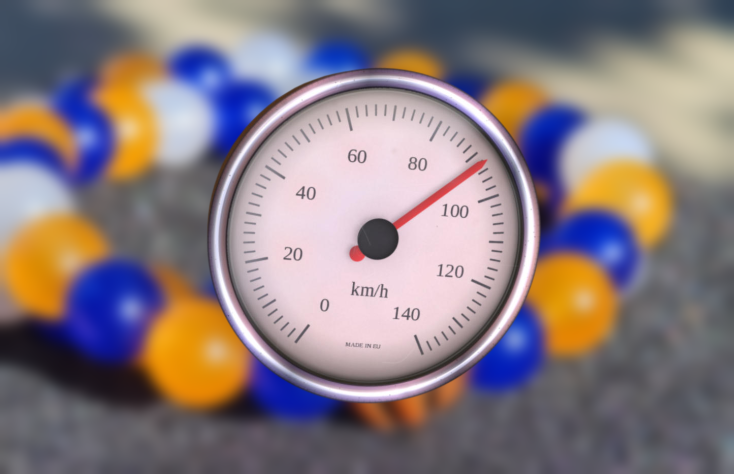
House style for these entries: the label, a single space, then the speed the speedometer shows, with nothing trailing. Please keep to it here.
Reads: 92 km/h
